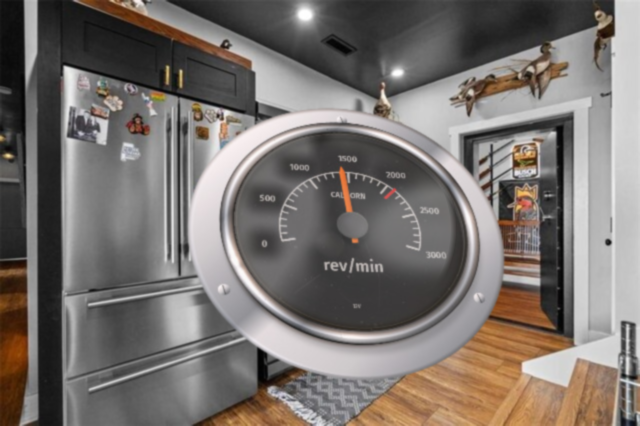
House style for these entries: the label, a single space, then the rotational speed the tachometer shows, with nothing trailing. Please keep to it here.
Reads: 1400 rpm
